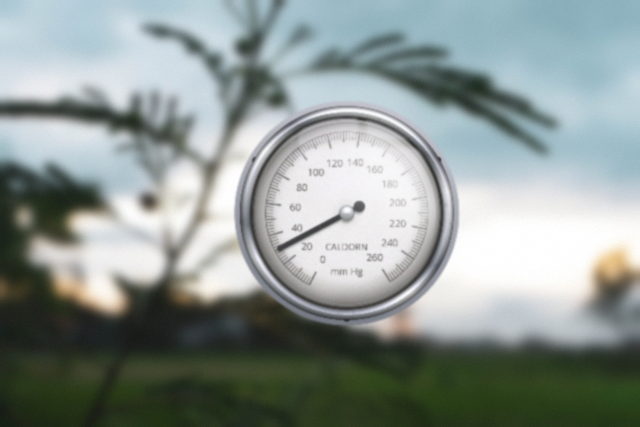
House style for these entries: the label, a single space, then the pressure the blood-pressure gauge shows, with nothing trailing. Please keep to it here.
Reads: 30 mmHg
